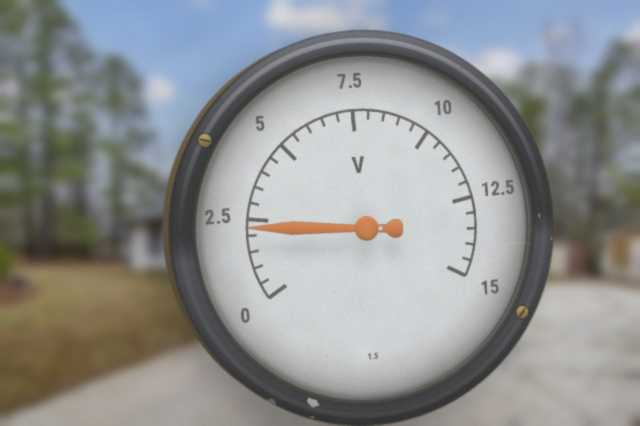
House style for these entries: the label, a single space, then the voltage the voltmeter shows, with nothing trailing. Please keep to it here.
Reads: 2.25 V
